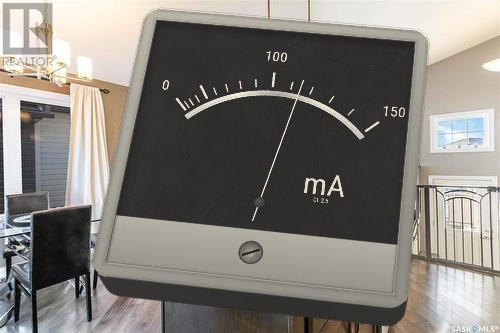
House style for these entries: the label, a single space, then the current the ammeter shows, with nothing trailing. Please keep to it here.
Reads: 115 mA
